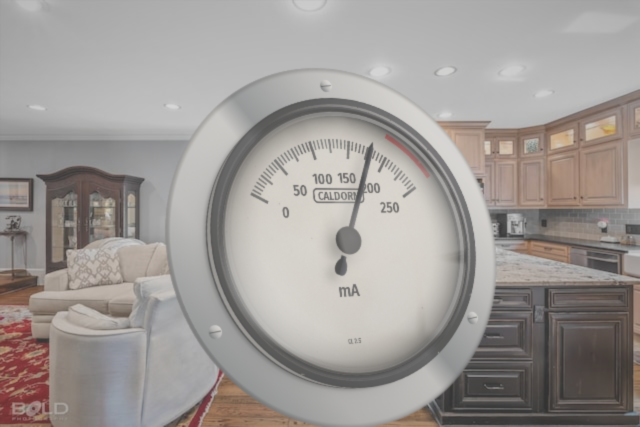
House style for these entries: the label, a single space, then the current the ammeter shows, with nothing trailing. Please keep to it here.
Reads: 175 mA
